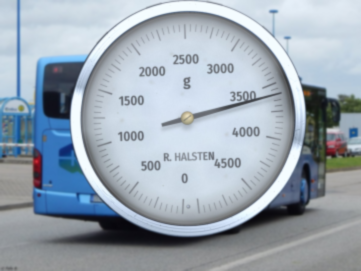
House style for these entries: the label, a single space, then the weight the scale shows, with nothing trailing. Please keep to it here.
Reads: 3600 g
